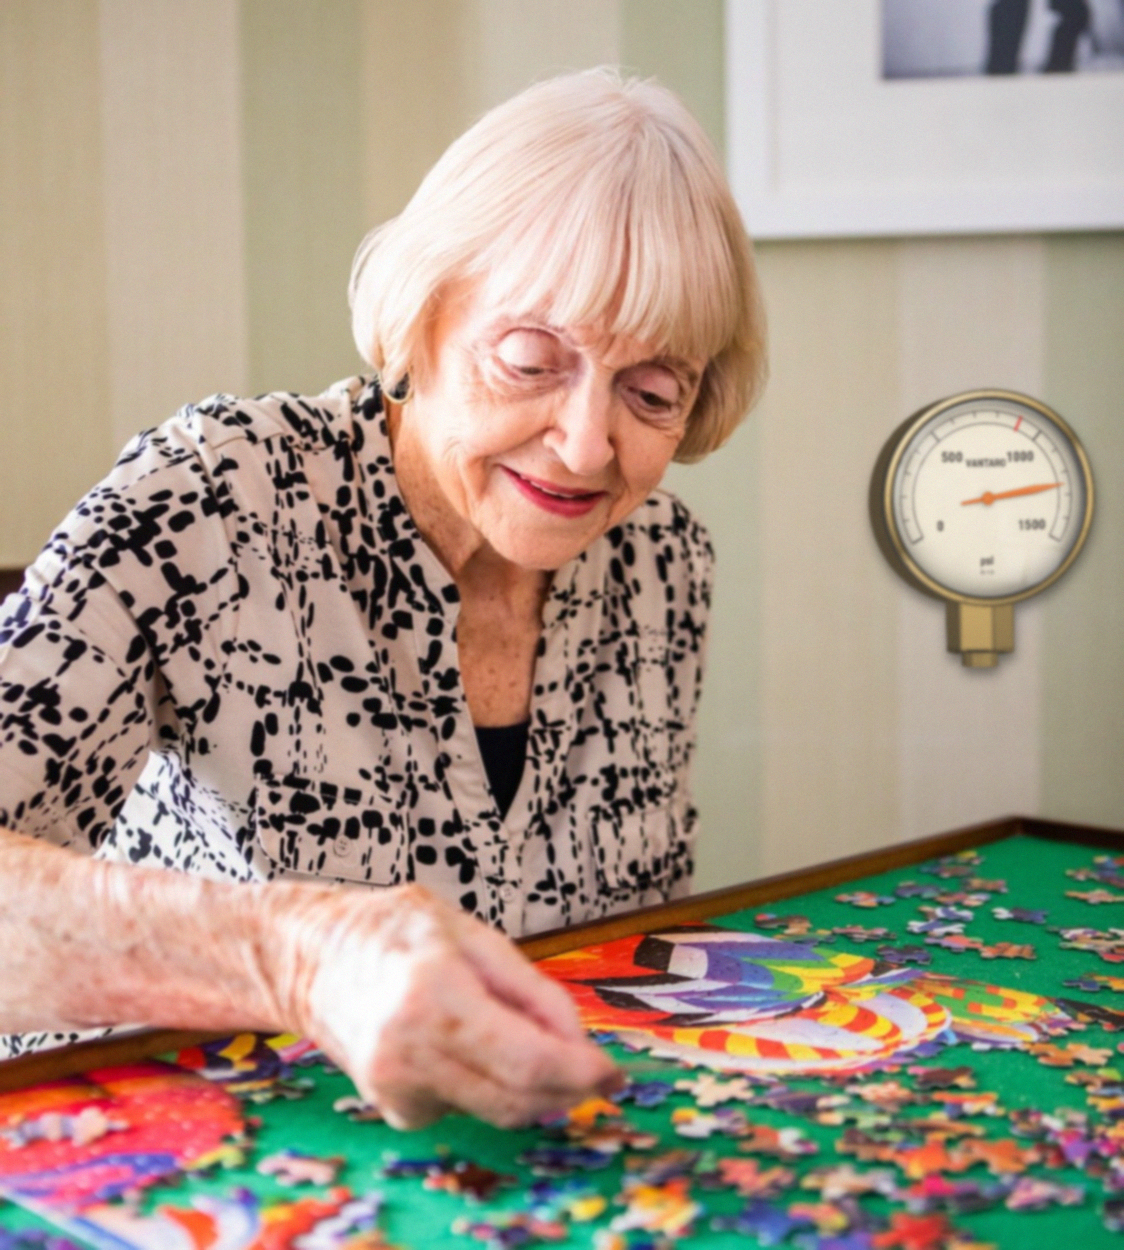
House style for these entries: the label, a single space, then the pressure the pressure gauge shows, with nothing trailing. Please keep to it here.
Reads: 1250 psi
